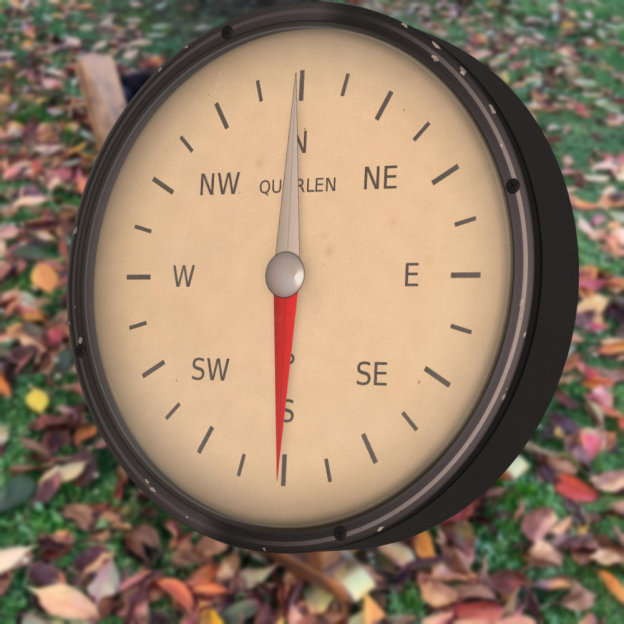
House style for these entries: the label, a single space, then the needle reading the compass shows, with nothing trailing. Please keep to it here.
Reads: 180 °
